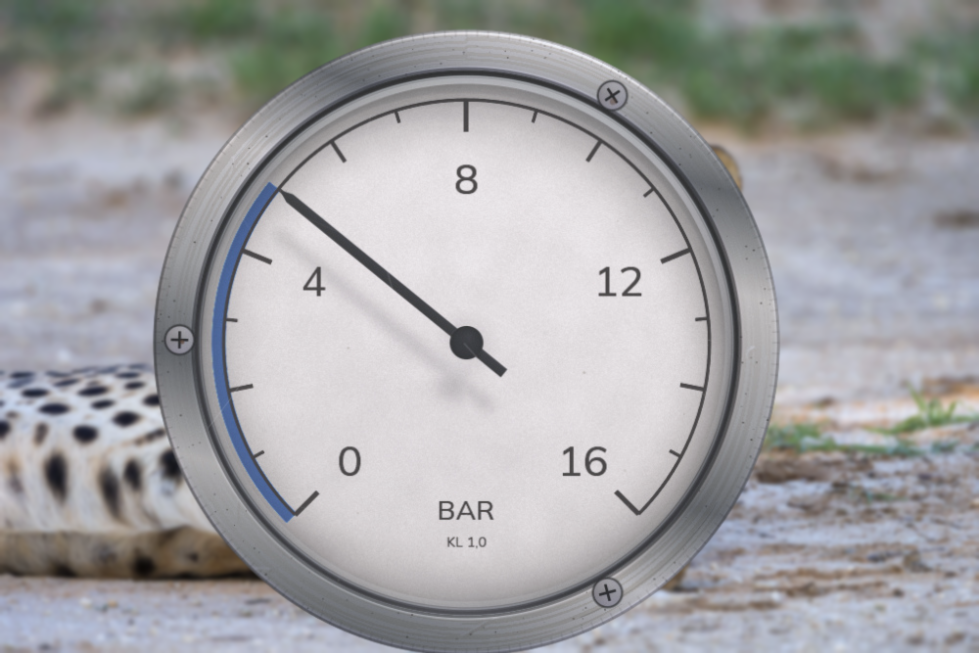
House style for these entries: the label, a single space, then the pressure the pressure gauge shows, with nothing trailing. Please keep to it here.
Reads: 5 bar
